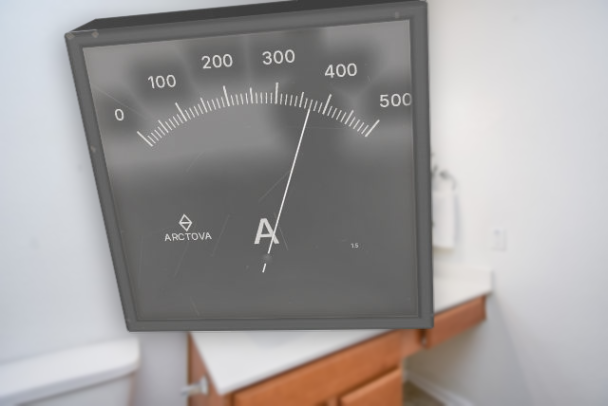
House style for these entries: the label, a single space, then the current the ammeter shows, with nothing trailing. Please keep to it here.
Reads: 370 A
